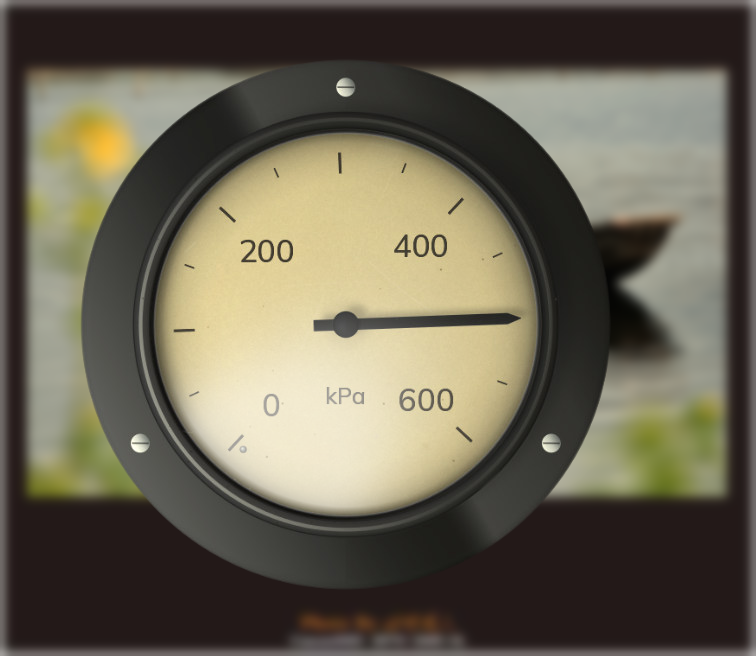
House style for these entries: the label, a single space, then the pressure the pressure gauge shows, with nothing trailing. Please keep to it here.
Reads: 500 kPa
